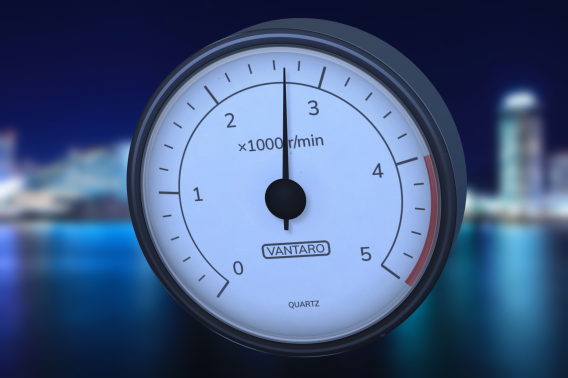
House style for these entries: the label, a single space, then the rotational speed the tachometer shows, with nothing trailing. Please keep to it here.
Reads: 2700 rpm
